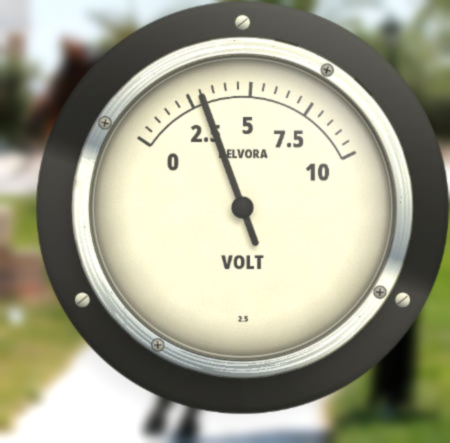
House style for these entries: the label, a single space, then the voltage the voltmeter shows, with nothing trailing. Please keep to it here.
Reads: 3 V
